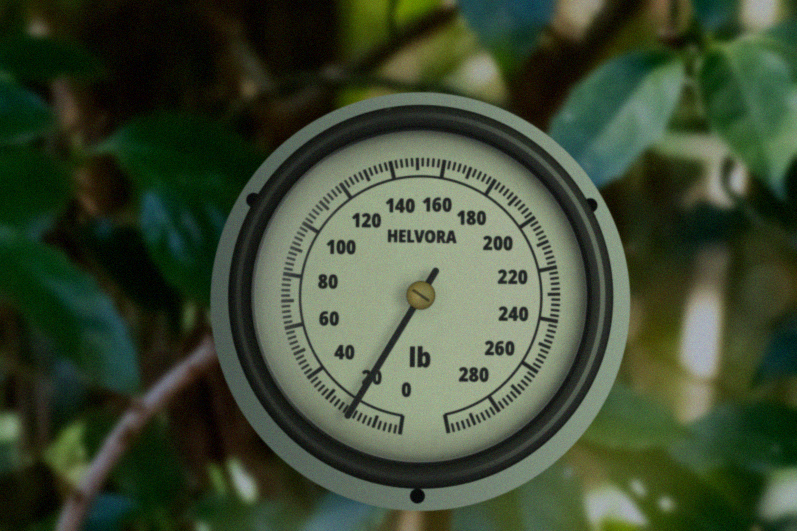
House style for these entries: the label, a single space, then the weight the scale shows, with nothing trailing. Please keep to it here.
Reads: 20 lb
